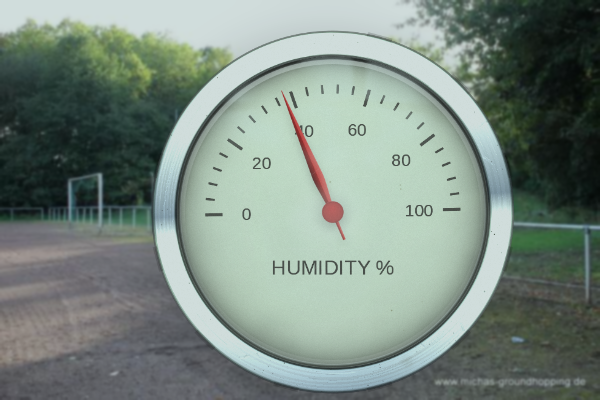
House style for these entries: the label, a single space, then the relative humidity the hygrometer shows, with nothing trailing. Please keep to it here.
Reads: 38 %
